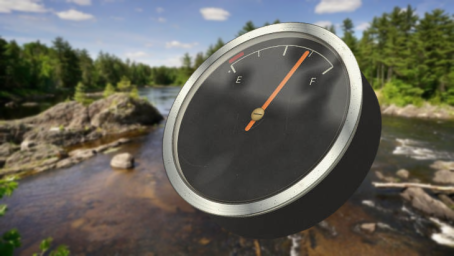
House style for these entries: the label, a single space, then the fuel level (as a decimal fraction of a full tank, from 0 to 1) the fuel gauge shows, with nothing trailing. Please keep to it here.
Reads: 0.75
